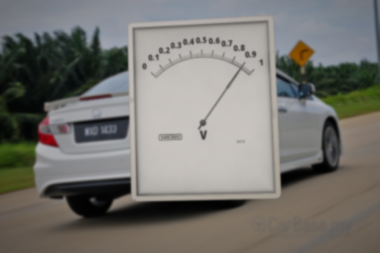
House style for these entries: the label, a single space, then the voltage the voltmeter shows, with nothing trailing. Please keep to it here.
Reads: 0.9 V
